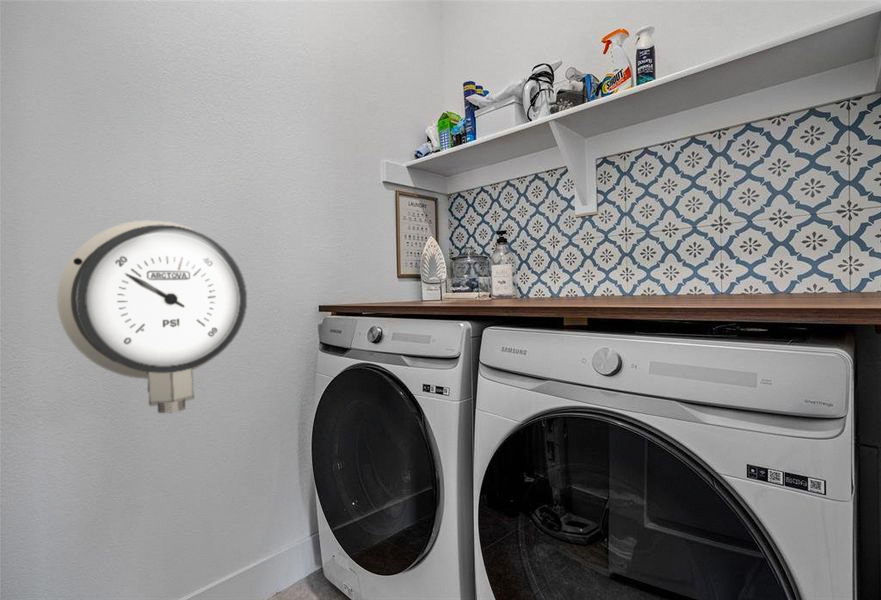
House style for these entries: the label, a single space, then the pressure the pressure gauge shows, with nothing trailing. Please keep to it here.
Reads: 18 psi
